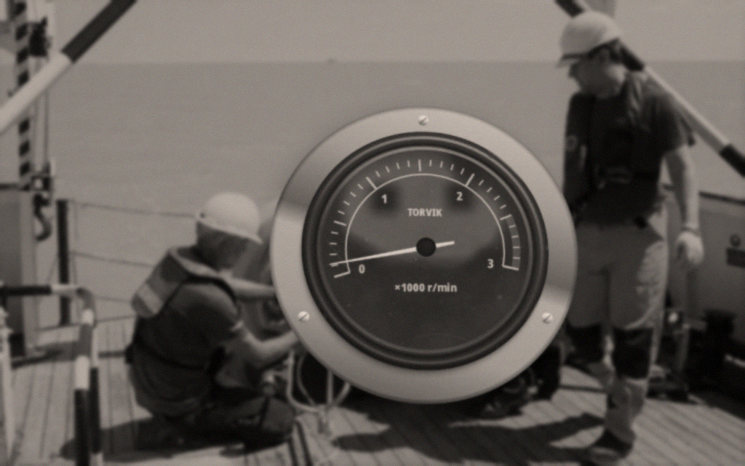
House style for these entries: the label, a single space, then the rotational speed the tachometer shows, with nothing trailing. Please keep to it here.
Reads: 100 rpm
